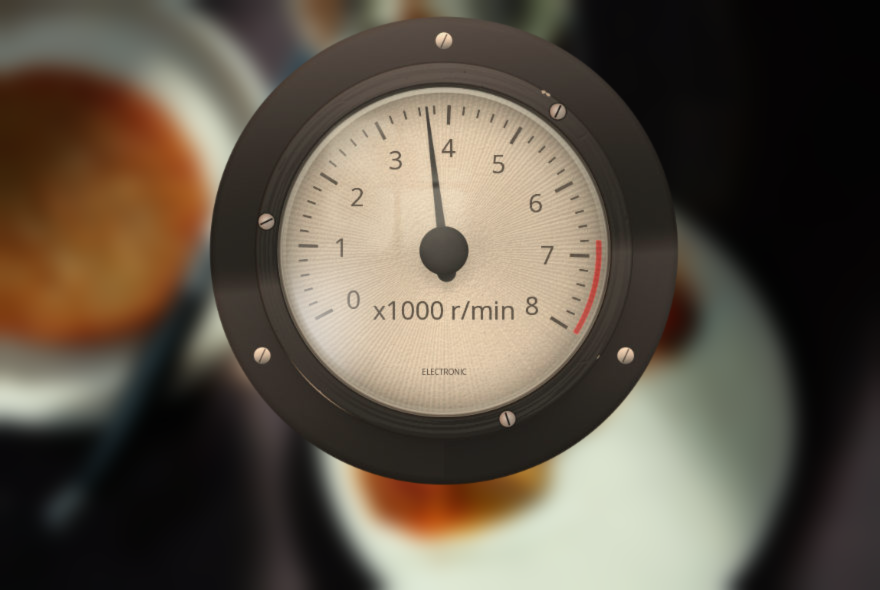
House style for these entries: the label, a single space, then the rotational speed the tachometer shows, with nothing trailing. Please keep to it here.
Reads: 3700 rpm
